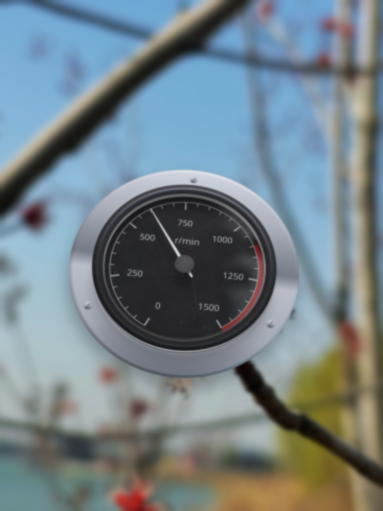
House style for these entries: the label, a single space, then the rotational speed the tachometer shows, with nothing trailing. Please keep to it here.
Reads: 600 rpm
